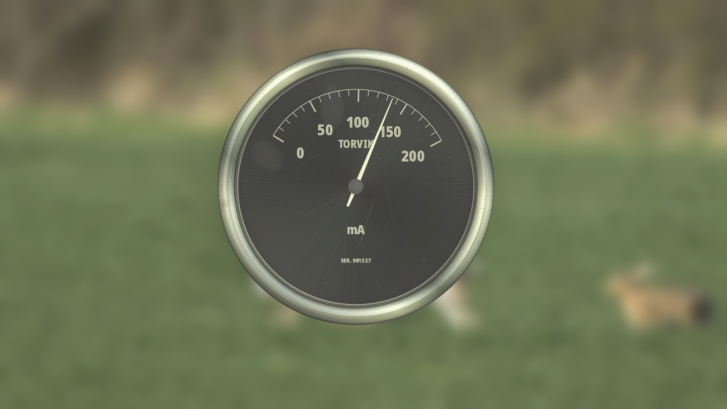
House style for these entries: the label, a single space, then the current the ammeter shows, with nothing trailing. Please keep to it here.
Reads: 135 mA
